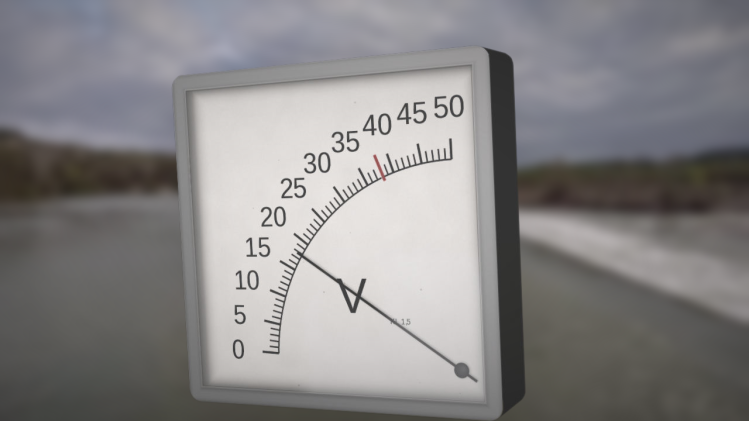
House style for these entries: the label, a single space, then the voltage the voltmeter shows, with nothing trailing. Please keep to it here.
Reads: 18 V
